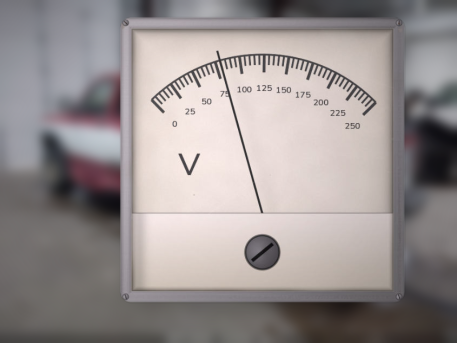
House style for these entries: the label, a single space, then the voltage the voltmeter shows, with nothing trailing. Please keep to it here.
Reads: 80 V
